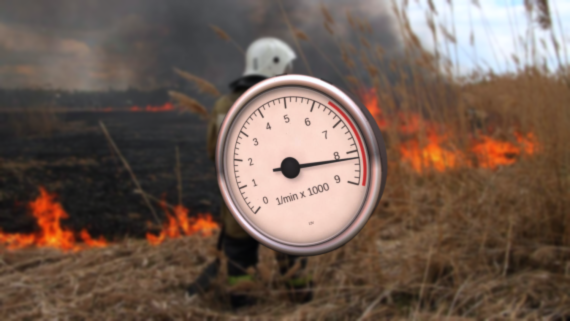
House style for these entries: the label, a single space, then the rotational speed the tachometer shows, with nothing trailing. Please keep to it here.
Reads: 8200 rpm
